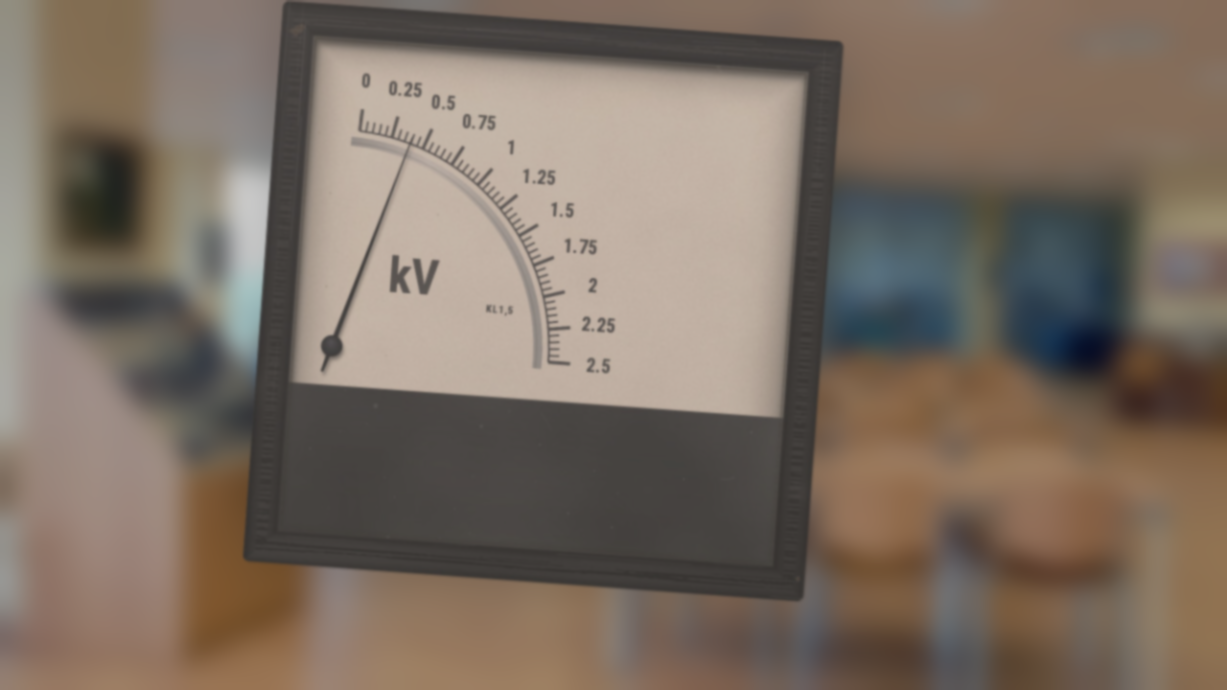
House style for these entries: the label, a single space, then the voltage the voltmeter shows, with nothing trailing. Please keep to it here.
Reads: 0.4 kV
